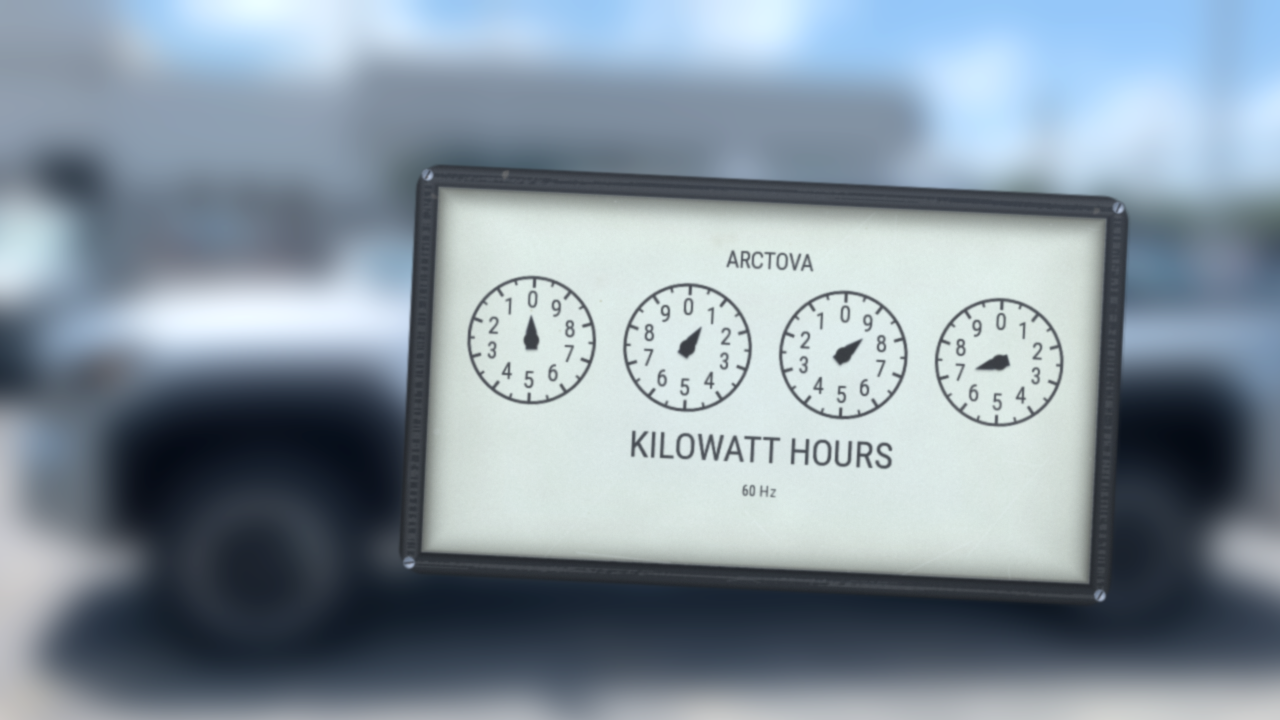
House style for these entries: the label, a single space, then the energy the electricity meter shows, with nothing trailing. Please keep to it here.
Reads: 87 kWh
